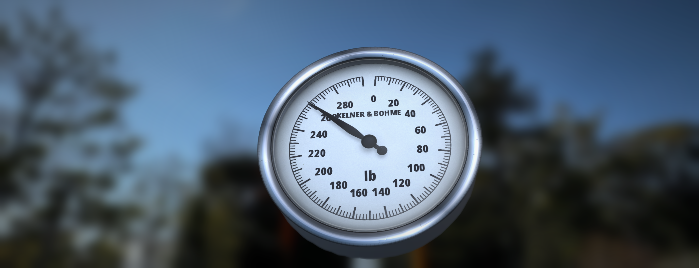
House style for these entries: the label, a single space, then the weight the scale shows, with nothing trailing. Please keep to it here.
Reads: 260 lb
